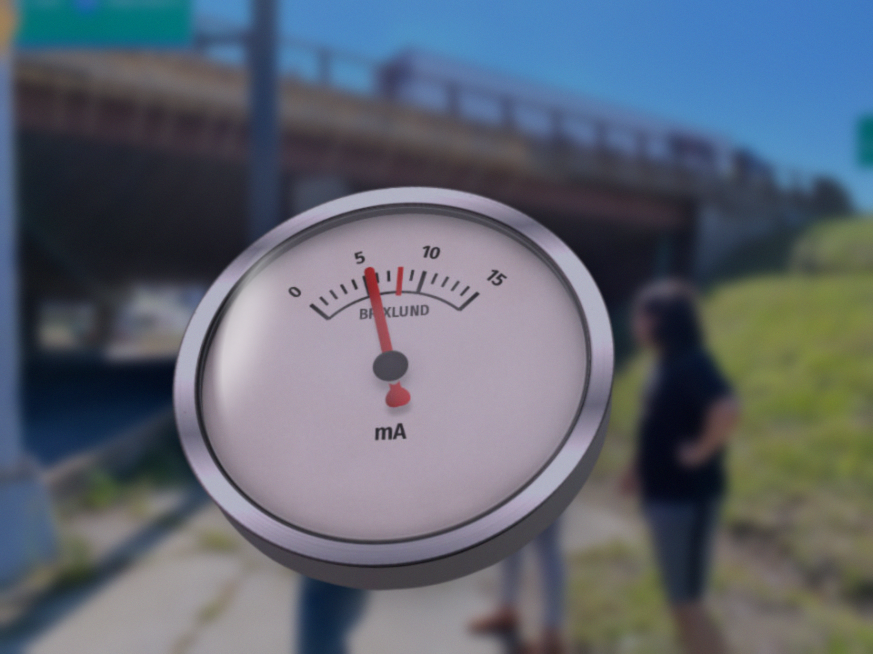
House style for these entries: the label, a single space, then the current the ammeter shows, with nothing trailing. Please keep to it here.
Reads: 5.5 mA
